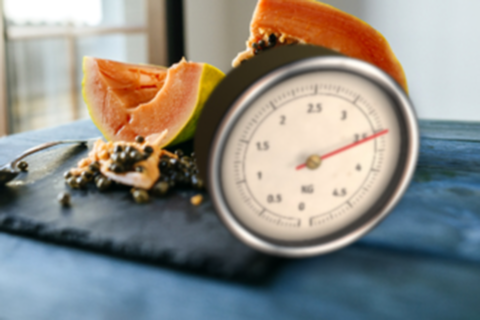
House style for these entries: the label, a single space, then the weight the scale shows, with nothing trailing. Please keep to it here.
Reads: 3.5 kg
